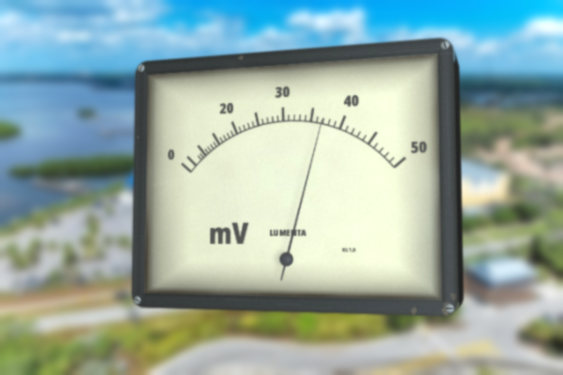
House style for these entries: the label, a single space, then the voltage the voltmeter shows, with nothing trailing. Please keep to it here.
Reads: 37 mV
